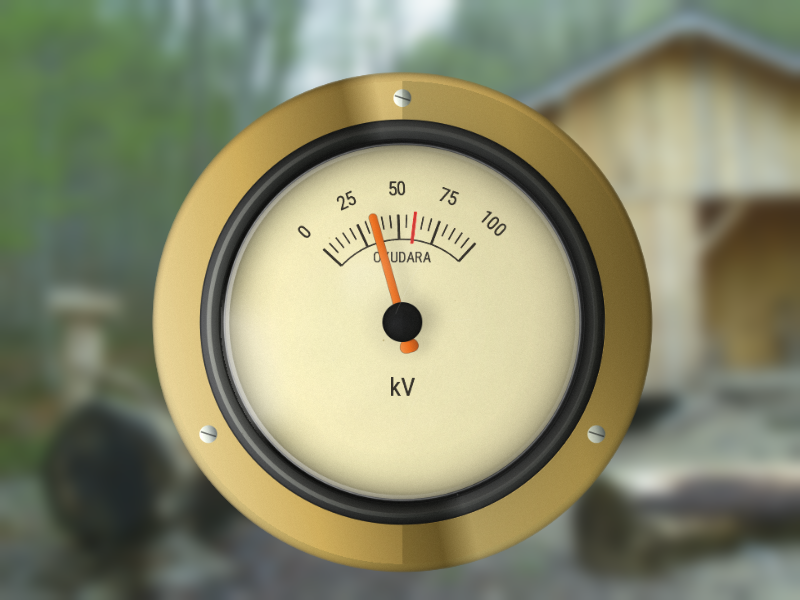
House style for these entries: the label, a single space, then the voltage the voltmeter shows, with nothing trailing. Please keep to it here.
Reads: 35 kV
